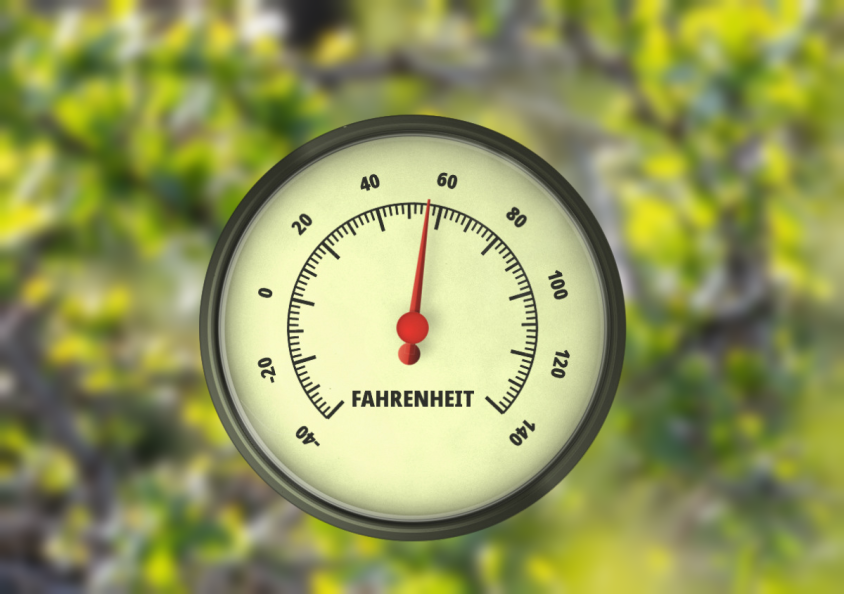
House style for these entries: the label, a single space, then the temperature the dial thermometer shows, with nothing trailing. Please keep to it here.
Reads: 56 °F
